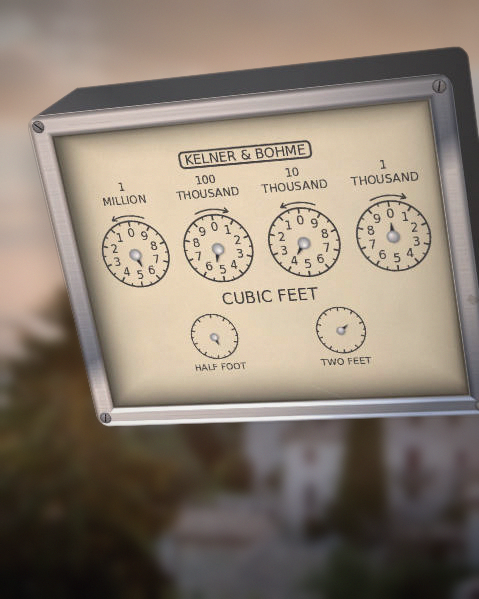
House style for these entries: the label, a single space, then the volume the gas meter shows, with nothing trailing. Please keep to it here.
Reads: 554000 ft³
